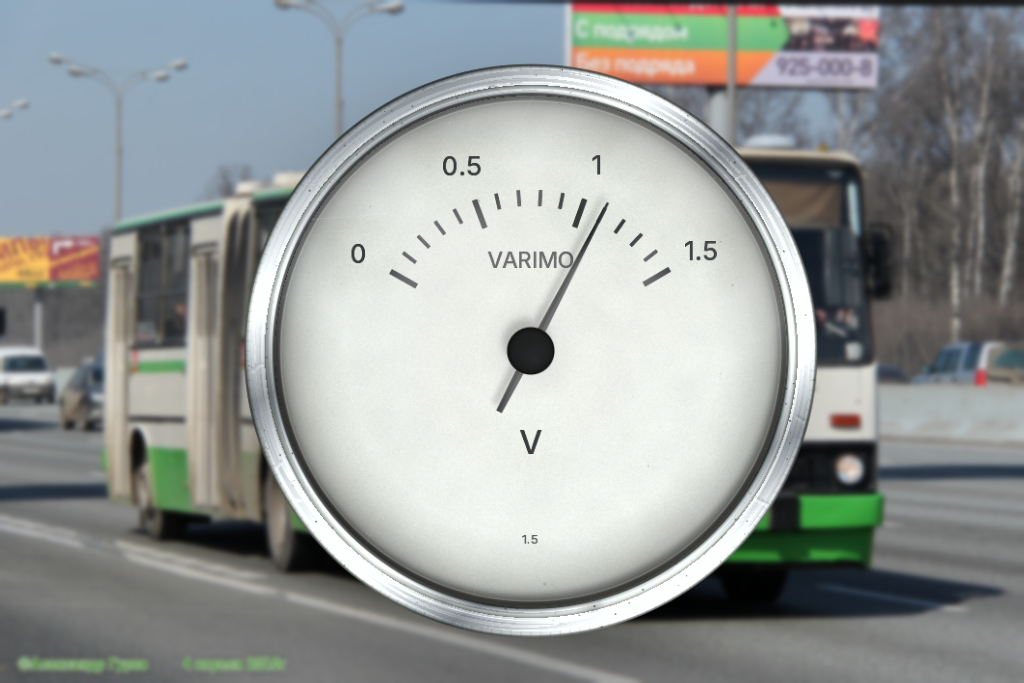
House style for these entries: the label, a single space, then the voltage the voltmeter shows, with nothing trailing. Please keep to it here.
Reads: 1.1 V
